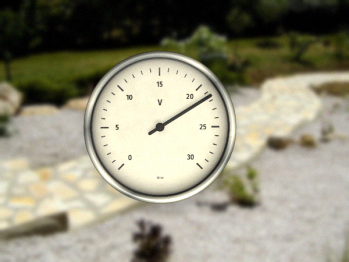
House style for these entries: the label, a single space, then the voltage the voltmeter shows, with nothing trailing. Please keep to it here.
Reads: 21.5 V
